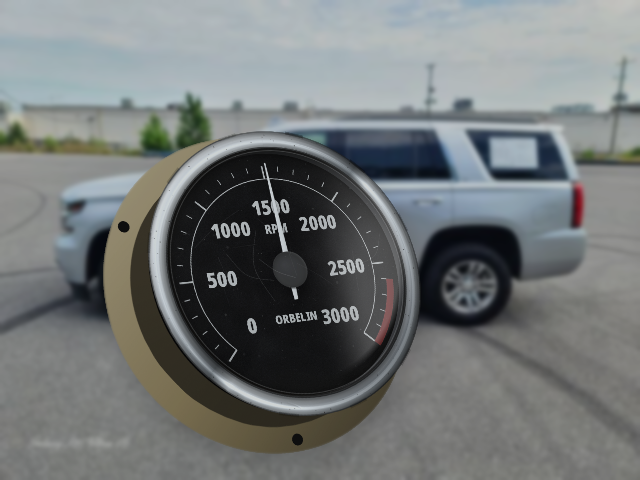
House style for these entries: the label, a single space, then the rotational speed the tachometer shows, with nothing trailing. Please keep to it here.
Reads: 1500 rpm
